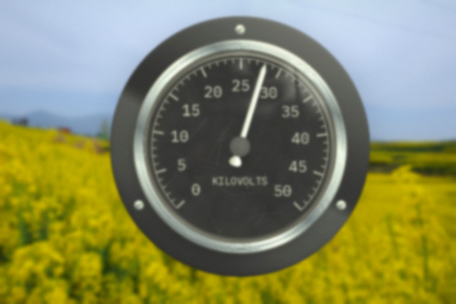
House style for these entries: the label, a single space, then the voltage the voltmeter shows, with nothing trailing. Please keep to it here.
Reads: 28 kV
